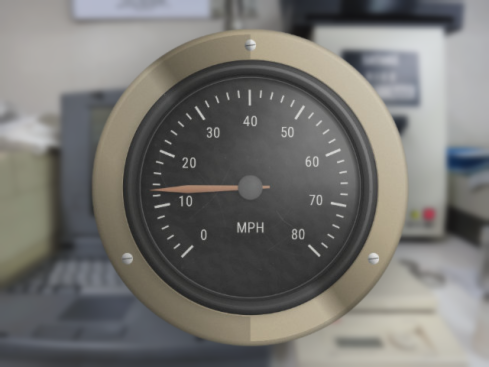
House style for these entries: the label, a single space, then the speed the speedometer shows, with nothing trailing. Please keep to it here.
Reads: 13 mph
